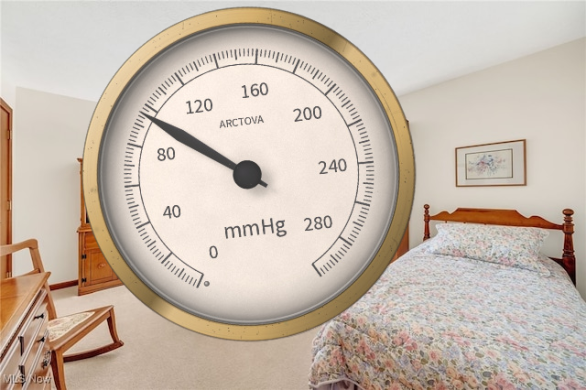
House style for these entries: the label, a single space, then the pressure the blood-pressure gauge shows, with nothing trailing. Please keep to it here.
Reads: 96 mmHg
